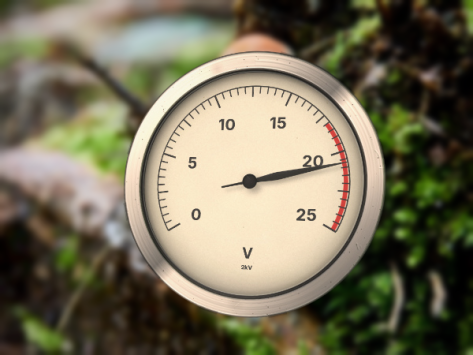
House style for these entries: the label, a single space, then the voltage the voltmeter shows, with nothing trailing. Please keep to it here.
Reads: 20.75 V
